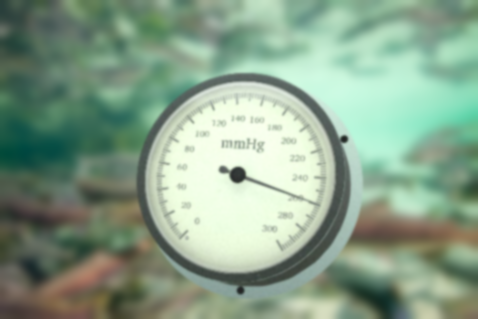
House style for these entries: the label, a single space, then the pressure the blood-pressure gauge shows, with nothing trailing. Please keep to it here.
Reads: 260 mmHg
